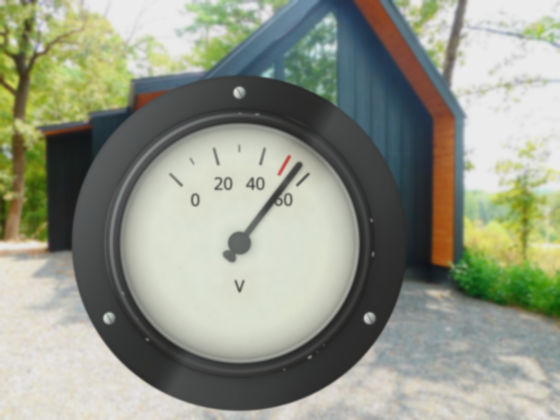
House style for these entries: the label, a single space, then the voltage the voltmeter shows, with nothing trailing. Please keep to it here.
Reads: 55 V
